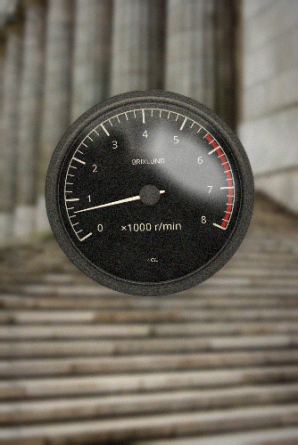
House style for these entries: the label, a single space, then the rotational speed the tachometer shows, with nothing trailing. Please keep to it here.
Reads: 700 rpm
